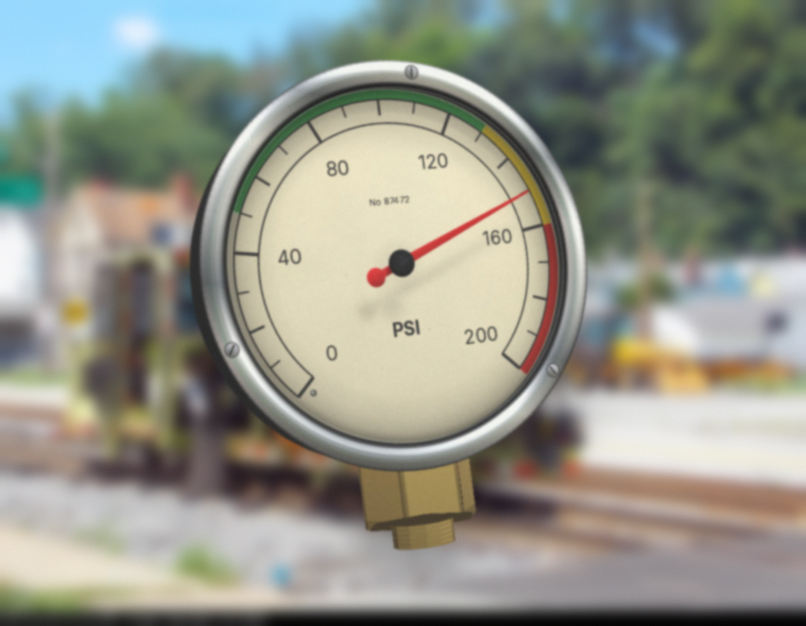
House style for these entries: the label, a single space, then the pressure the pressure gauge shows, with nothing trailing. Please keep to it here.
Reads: 150 psi
